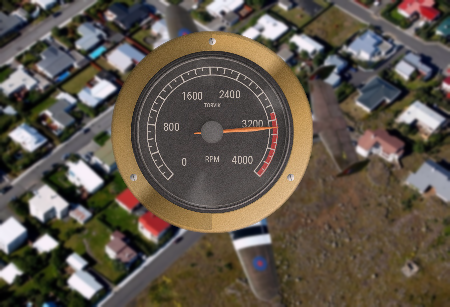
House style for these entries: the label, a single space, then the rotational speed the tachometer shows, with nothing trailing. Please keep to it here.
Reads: 3300 rpm
